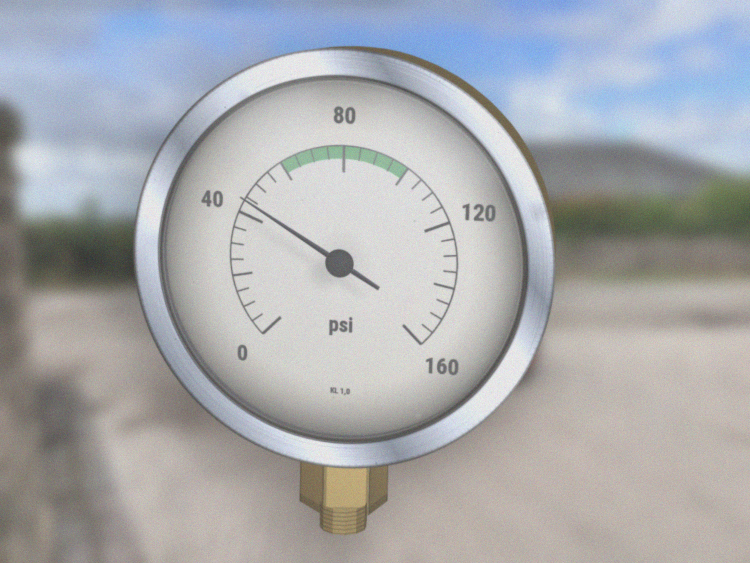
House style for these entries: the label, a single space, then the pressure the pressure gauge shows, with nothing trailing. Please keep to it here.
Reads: 45 psi
